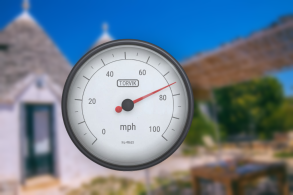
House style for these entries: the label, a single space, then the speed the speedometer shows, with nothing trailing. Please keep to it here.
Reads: 75 mph
